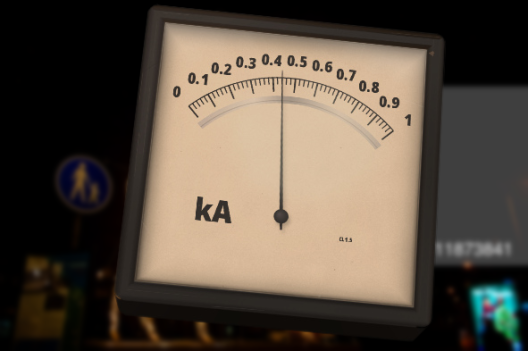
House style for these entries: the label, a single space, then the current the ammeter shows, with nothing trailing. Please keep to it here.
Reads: 0.44 kA
